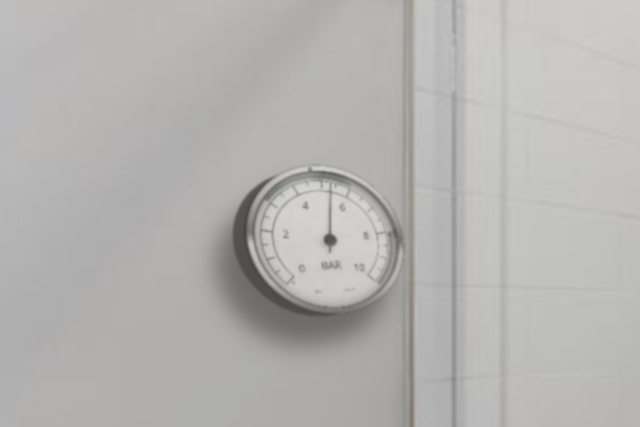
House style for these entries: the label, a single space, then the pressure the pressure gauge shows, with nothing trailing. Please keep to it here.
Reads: 5.25 bar
